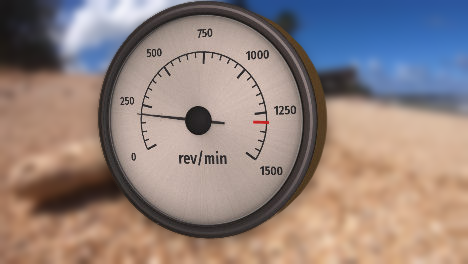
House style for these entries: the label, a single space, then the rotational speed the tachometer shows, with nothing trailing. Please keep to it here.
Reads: 200 rpm
